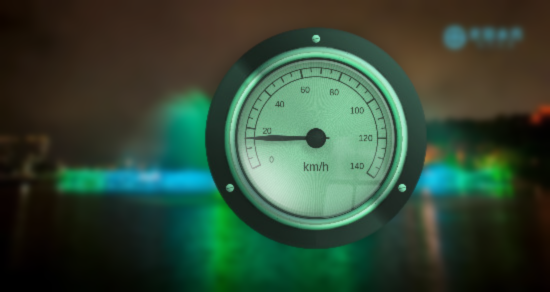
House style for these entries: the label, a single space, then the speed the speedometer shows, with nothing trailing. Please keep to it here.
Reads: 15 km/h
